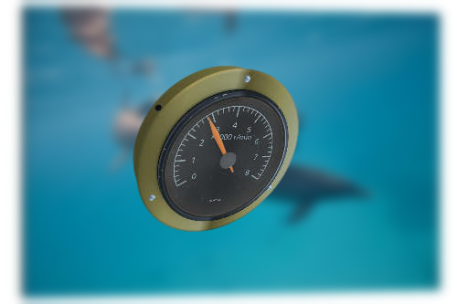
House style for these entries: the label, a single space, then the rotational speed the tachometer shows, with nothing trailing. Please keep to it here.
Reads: 2800 rpm
